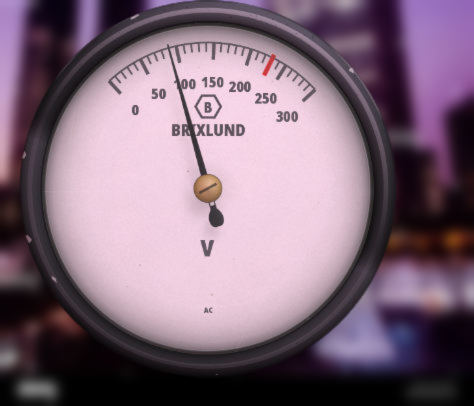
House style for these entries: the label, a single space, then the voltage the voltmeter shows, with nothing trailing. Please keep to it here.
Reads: 90 V
